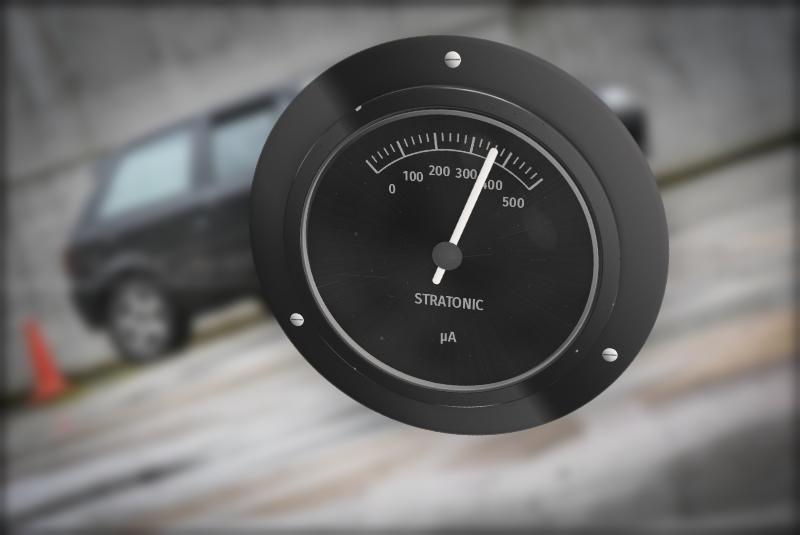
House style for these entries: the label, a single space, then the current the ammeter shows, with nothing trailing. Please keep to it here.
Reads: 360 µA
